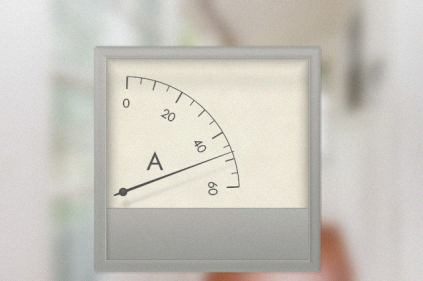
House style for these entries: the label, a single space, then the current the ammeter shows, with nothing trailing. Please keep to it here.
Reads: 47.5 A
